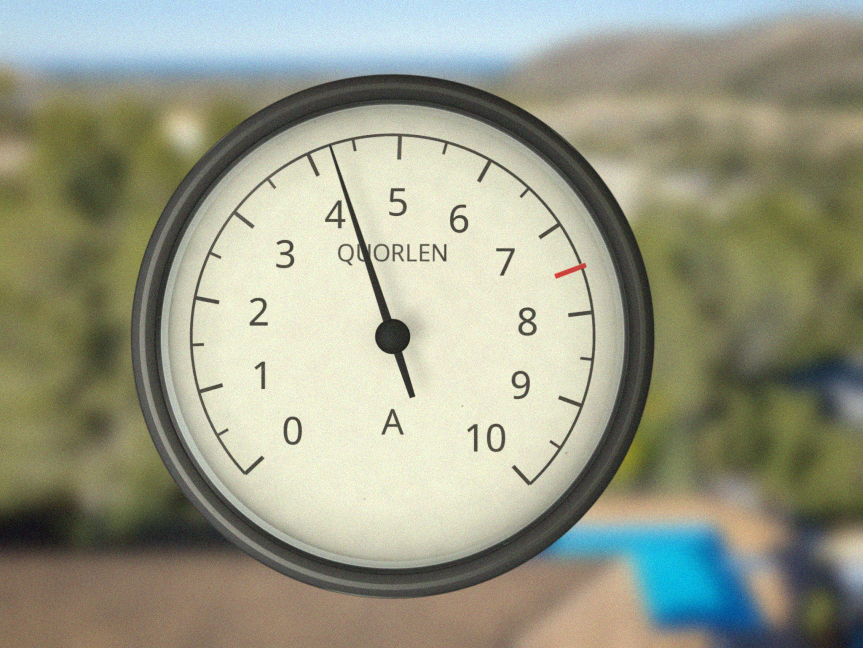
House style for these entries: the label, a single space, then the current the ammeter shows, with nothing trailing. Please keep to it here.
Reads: 4.25 A
